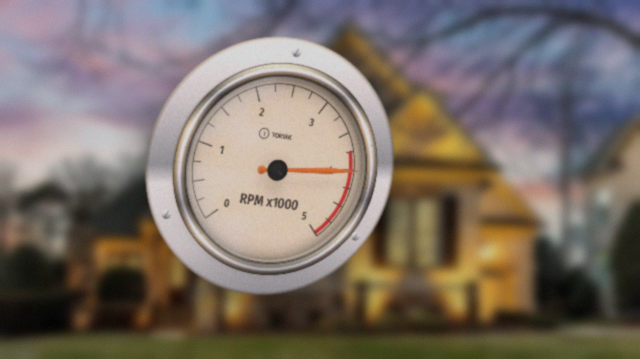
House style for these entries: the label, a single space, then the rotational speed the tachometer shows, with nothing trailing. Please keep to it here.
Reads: 4000 rpm
